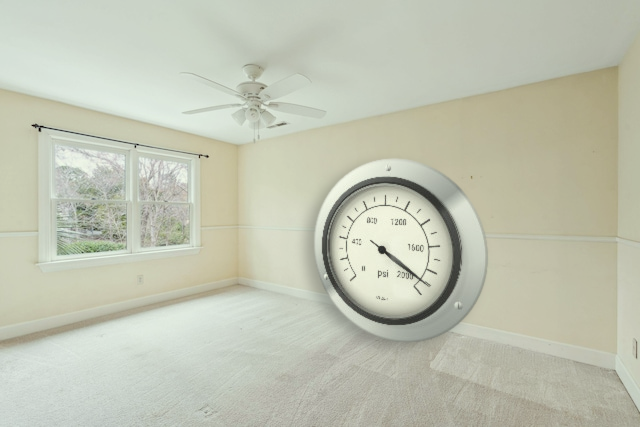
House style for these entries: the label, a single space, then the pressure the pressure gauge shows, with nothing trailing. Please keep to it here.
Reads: 1900 psi
